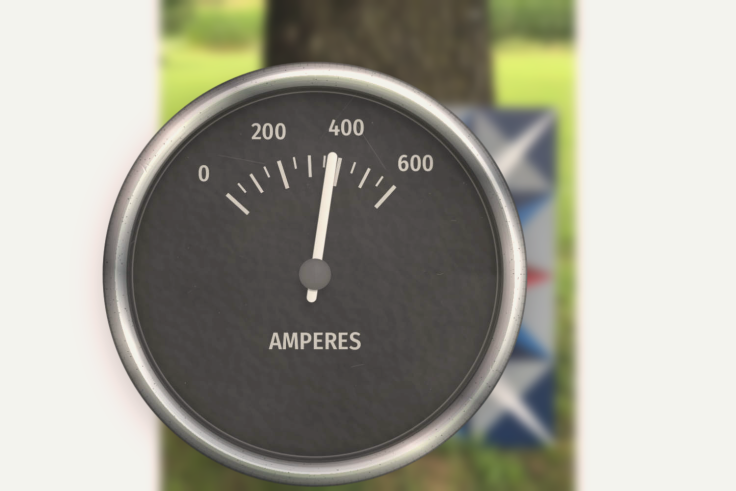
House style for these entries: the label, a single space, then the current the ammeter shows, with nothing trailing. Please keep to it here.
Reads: 375 A
